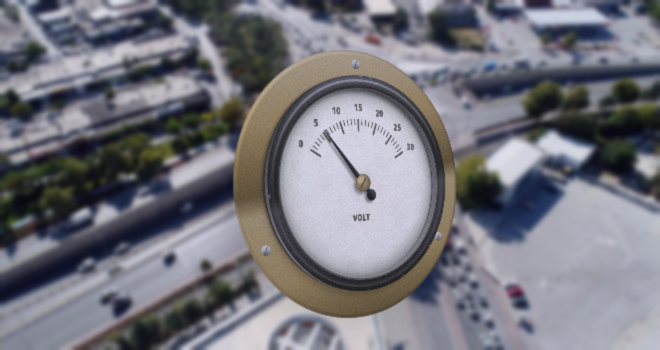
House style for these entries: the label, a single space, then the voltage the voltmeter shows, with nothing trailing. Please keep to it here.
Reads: 5 V
